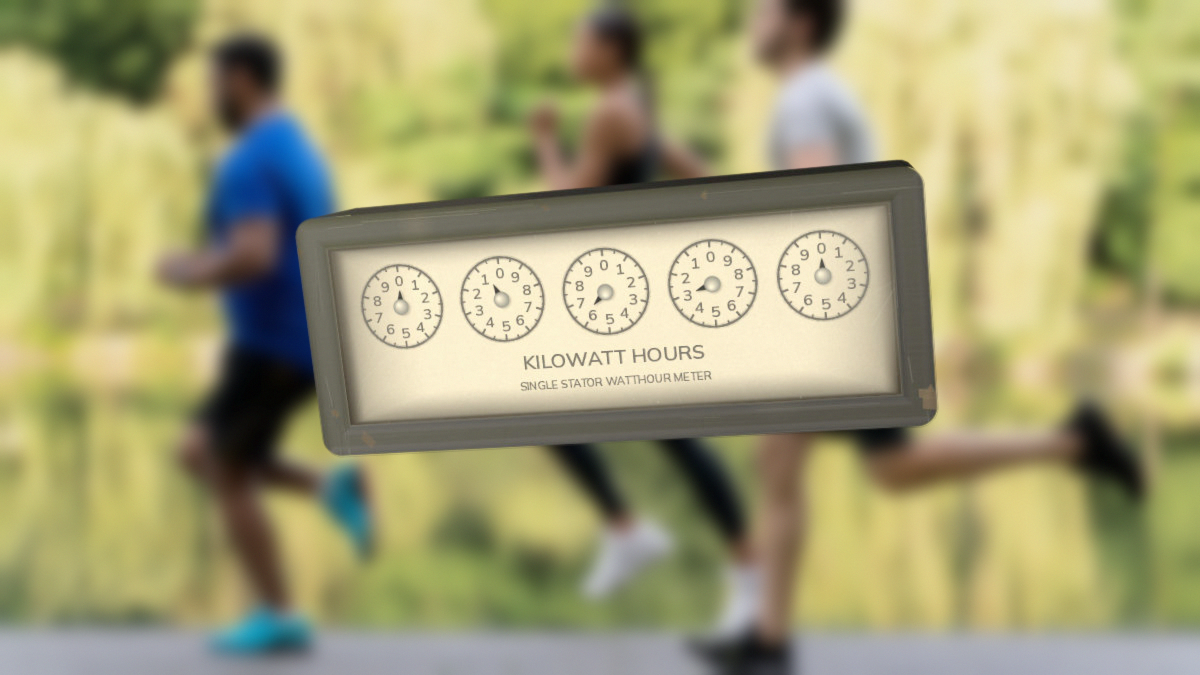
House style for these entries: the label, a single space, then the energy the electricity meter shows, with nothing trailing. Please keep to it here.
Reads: 630 kWh
